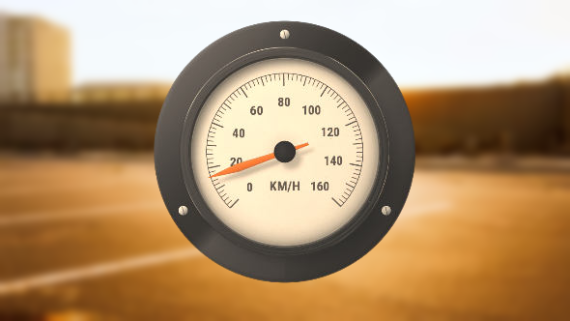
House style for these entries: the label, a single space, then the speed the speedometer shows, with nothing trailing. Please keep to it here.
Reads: 16 km/h
